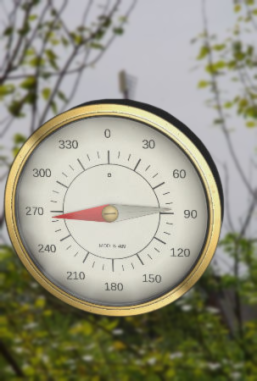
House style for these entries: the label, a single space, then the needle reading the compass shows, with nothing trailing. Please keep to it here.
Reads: 265 °
